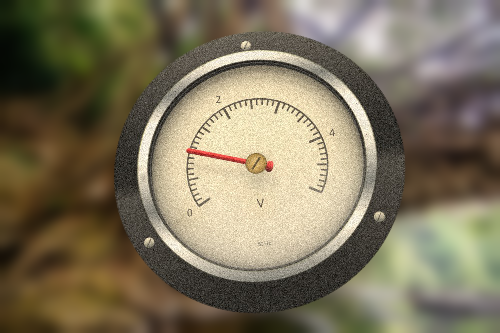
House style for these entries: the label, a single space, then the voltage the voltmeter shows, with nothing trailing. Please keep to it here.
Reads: 1 V
